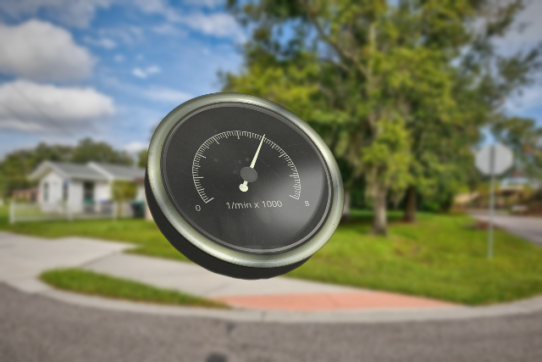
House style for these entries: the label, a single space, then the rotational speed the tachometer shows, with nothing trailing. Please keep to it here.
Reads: 5000 rpm
